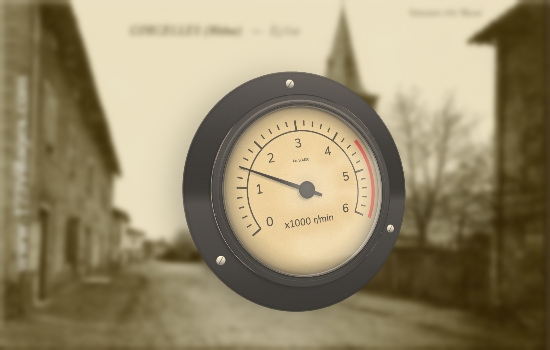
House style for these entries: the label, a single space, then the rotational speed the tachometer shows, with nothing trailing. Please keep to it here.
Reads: 1400 rpm
